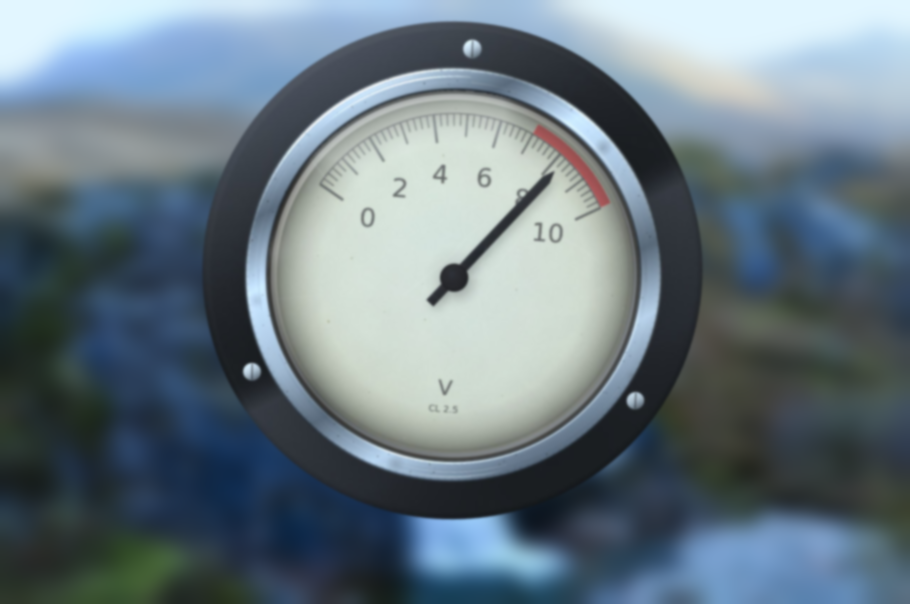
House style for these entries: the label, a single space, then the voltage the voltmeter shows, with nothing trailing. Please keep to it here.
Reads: 8.2 V
